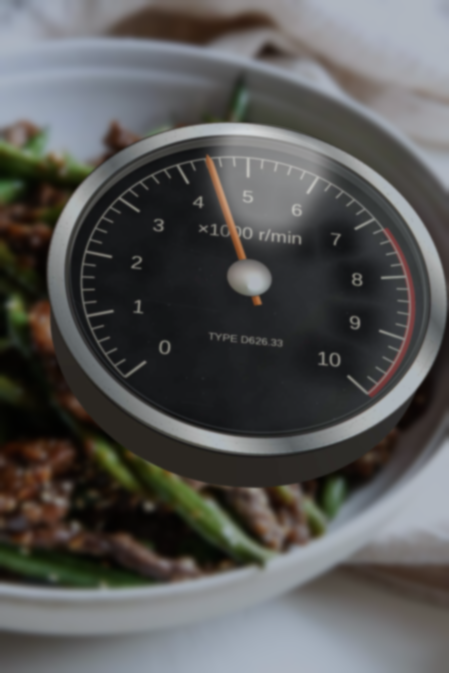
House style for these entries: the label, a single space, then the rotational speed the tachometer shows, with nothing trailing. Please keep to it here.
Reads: 4400 rpm
